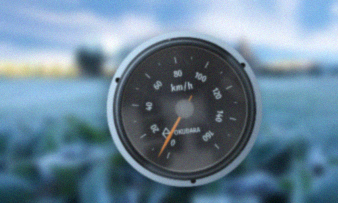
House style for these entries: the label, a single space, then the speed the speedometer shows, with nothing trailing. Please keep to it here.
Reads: 5 km/h
